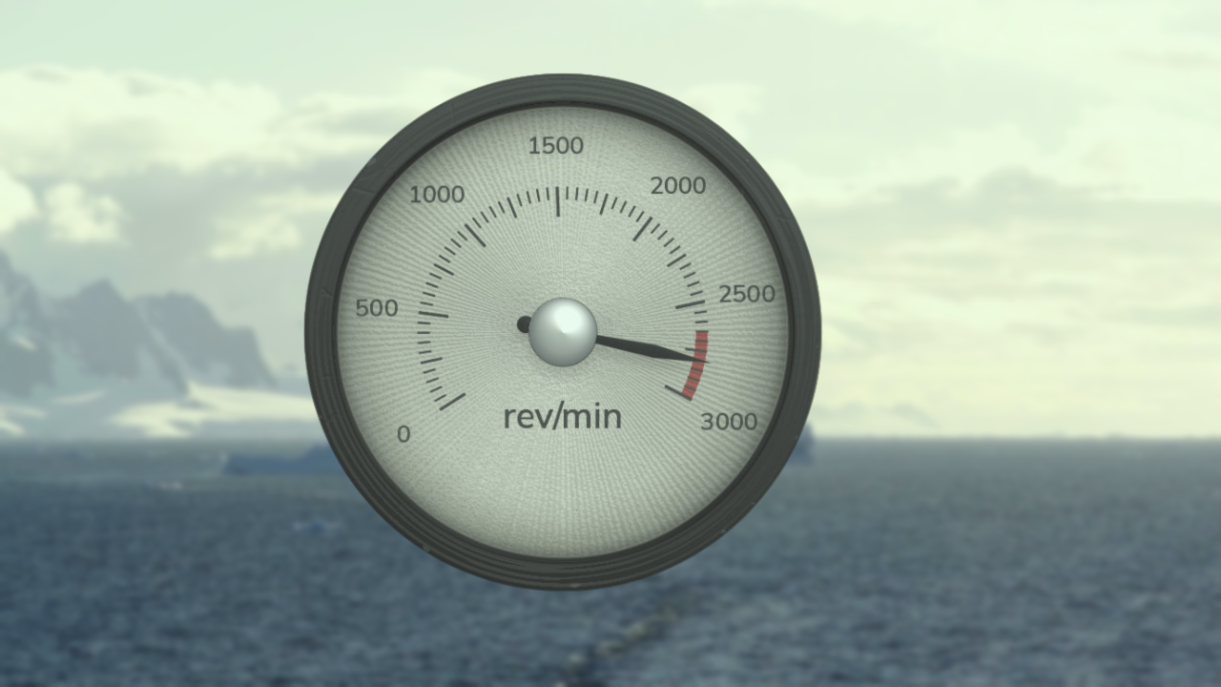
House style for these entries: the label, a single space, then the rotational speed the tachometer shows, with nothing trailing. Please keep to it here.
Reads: 2800 rpm
